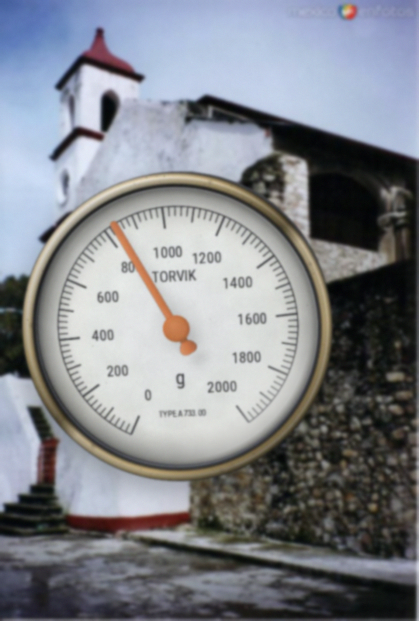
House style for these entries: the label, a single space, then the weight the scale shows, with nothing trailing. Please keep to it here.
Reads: 840 g
